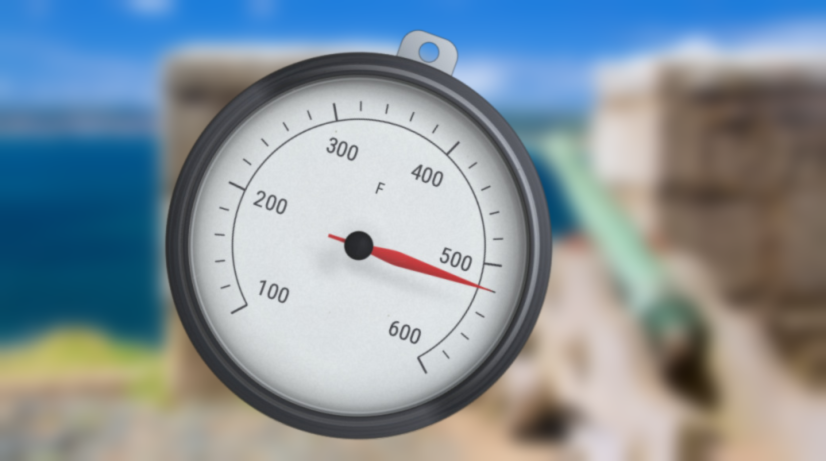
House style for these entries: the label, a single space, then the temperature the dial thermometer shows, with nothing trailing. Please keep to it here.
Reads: 520 °F
